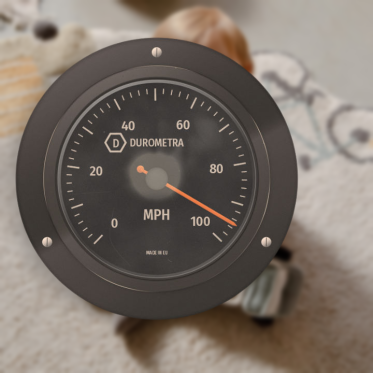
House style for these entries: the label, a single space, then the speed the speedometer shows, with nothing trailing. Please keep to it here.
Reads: 95 mph
